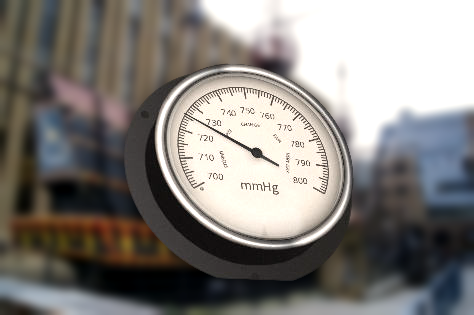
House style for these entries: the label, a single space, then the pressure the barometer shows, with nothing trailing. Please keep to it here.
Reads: 725 mmHg
